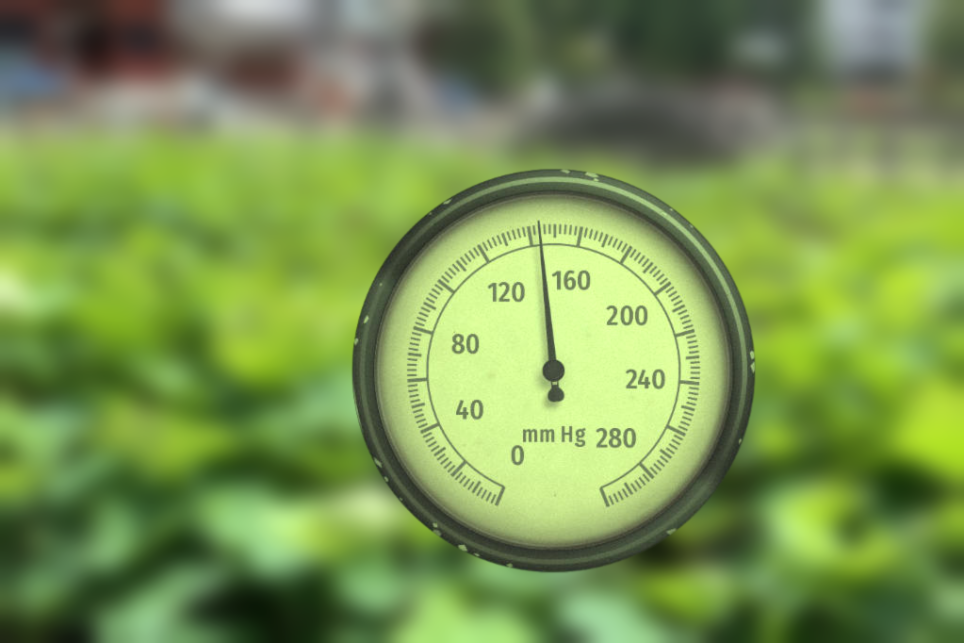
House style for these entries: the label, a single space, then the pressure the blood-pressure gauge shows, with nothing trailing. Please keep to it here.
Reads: 144 mmHg
